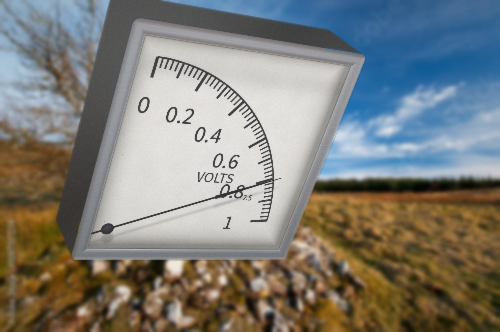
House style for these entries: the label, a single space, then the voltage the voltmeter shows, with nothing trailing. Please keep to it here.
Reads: 0.8 V
